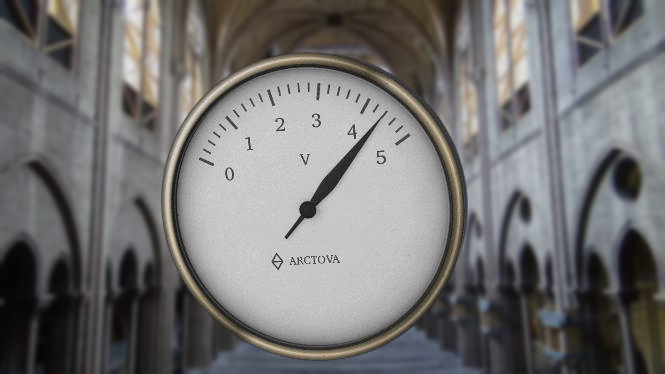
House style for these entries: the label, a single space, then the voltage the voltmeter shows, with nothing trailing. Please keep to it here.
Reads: 4.4 V
